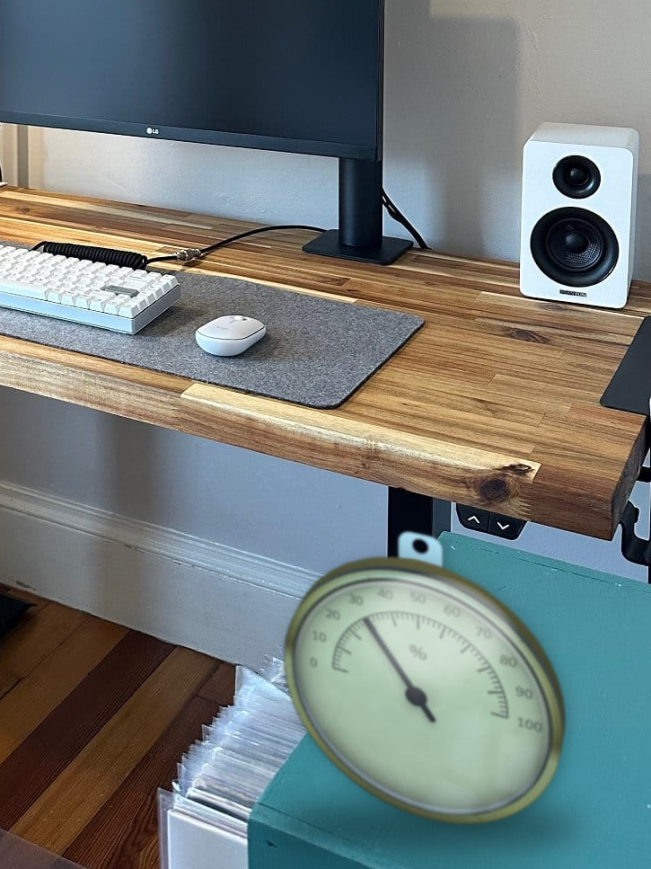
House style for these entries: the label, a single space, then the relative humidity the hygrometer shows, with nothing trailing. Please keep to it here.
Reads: 30 %
